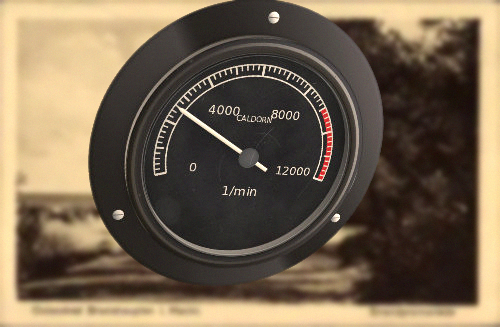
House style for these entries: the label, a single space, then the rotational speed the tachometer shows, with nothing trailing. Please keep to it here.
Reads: 2600 rpm
